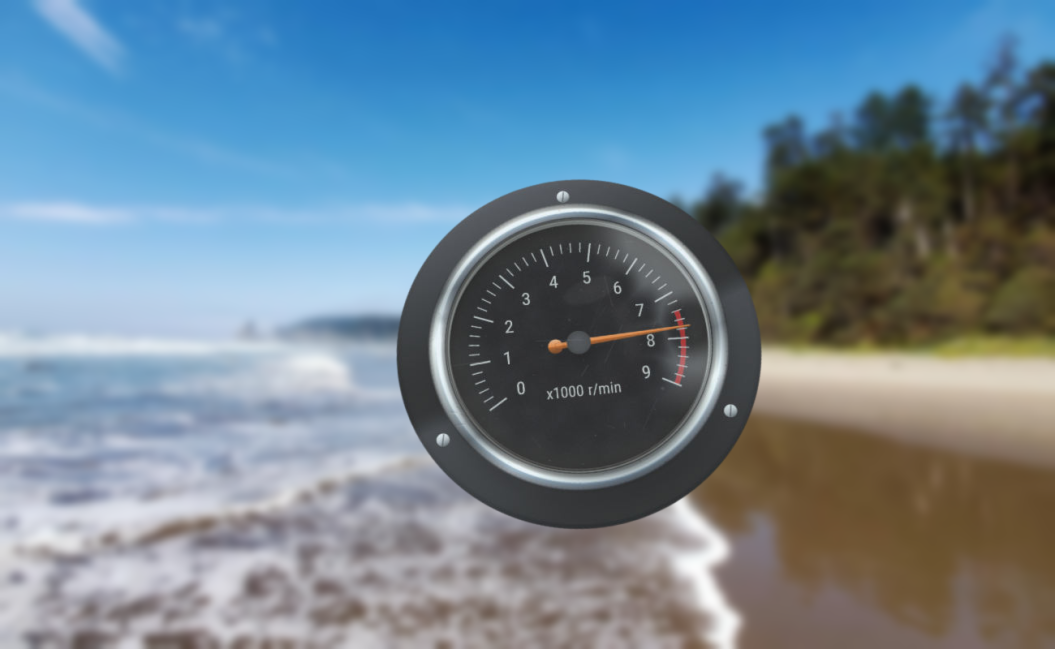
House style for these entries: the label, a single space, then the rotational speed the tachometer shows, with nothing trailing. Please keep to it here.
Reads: 7800 rpm
